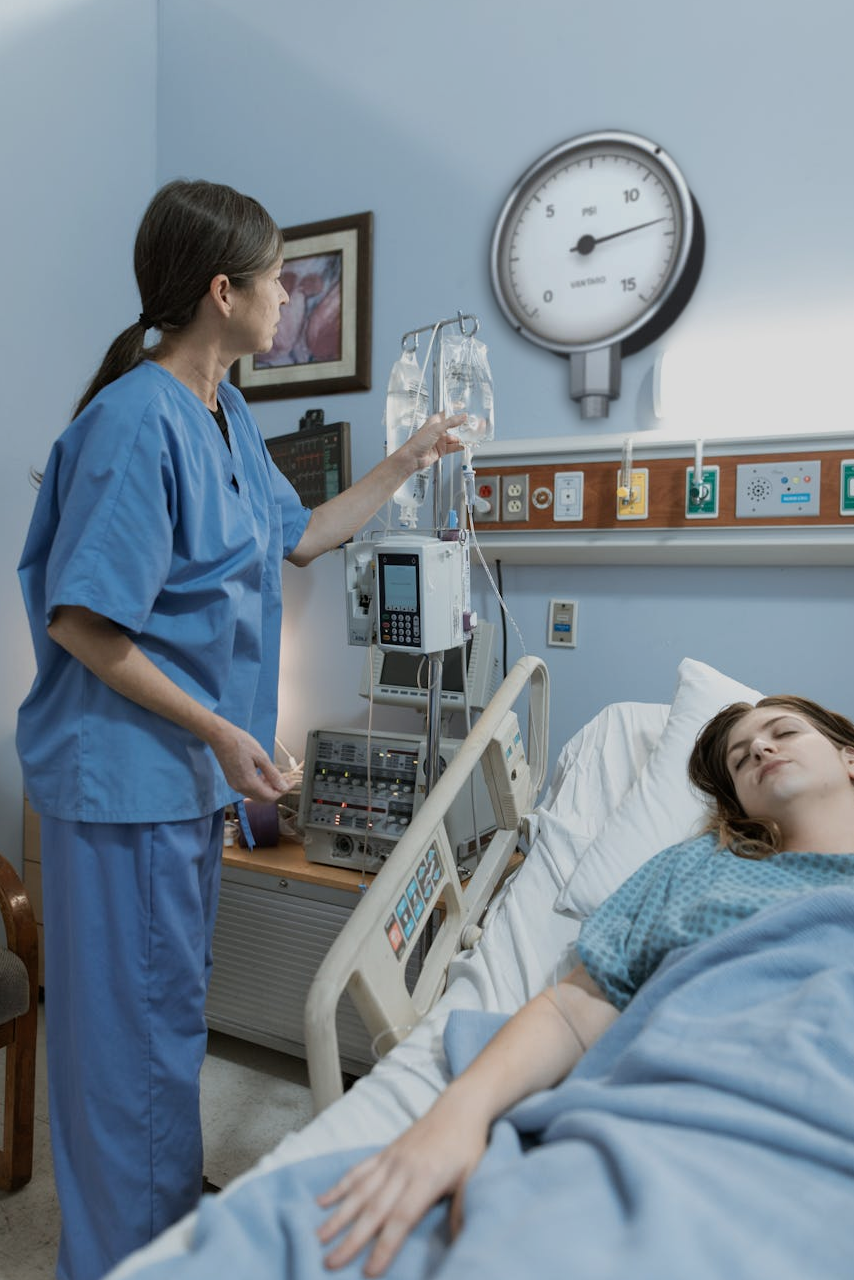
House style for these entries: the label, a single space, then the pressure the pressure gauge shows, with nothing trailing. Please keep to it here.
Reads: 12 psi
